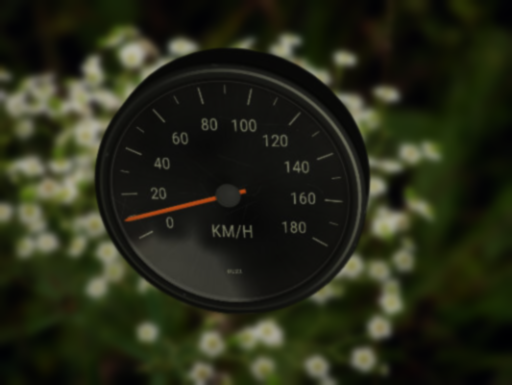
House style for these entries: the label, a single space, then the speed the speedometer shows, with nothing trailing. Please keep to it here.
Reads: 10 km/h
